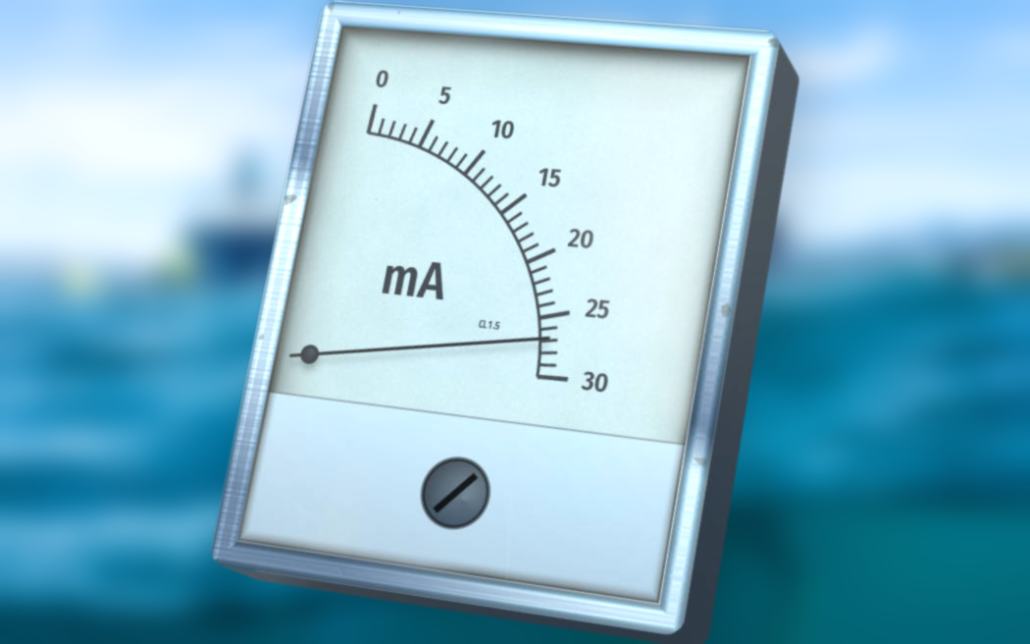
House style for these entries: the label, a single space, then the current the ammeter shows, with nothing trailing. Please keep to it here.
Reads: 27 mA
